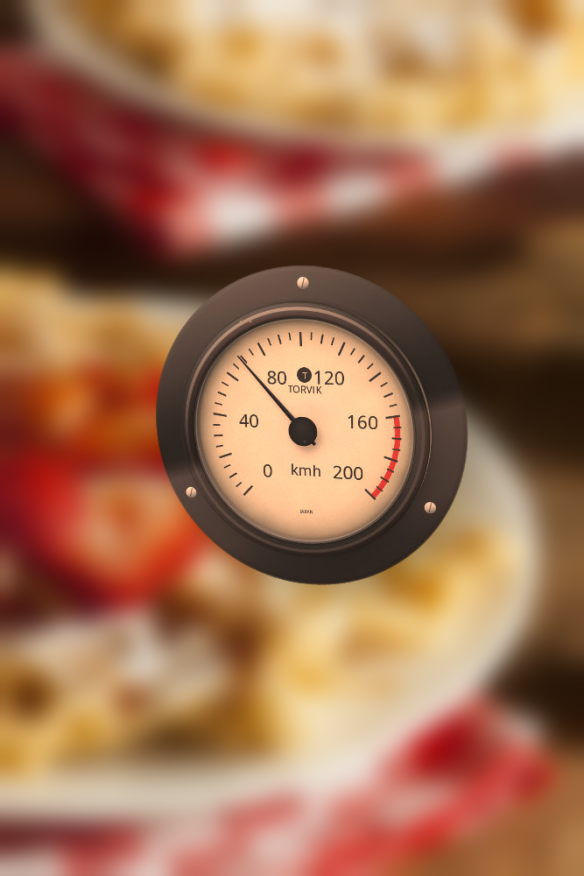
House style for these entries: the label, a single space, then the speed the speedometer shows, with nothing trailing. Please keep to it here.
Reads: 70 km/h
